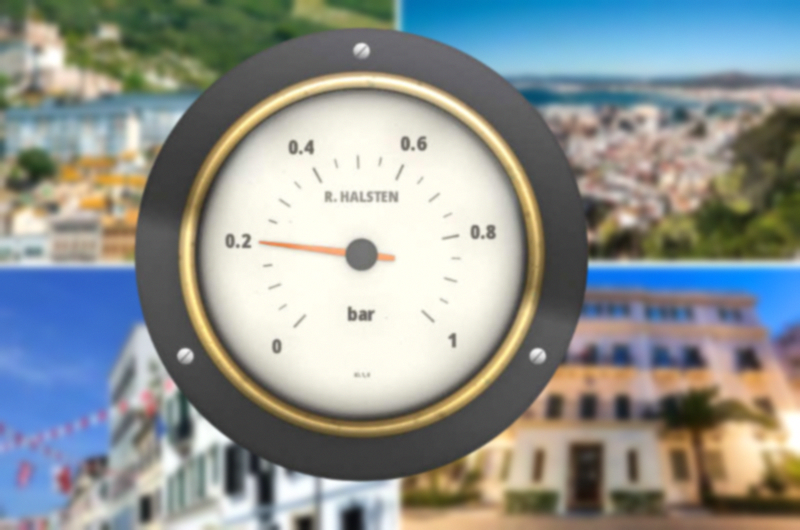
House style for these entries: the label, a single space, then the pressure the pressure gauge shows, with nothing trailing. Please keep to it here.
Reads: 0.2 bar
